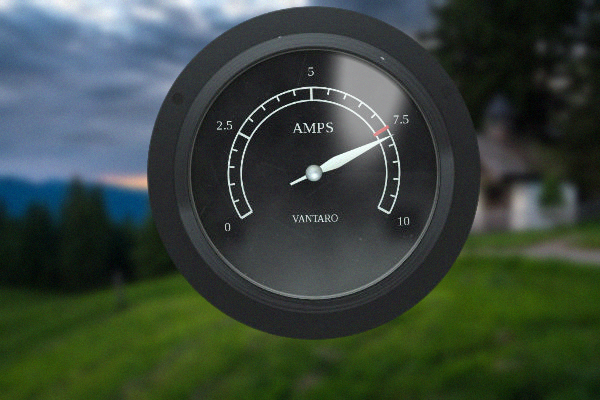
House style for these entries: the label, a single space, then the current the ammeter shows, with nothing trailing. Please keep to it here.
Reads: 7.75 A
